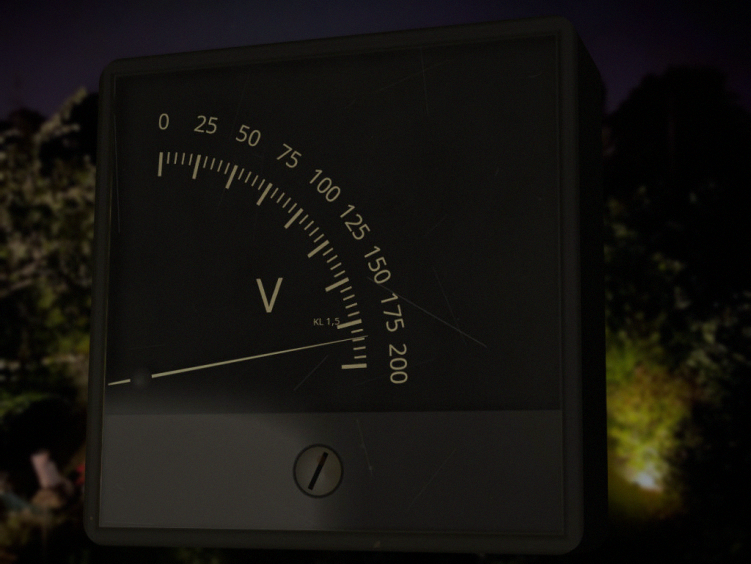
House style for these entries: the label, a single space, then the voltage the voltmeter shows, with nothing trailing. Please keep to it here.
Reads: 185 V
